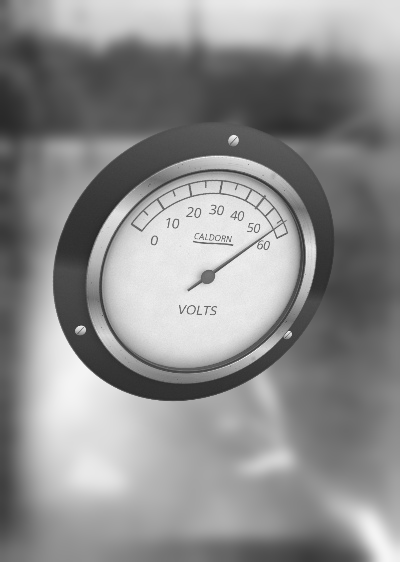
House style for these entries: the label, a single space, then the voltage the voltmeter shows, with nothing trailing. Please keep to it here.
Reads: 55 V
